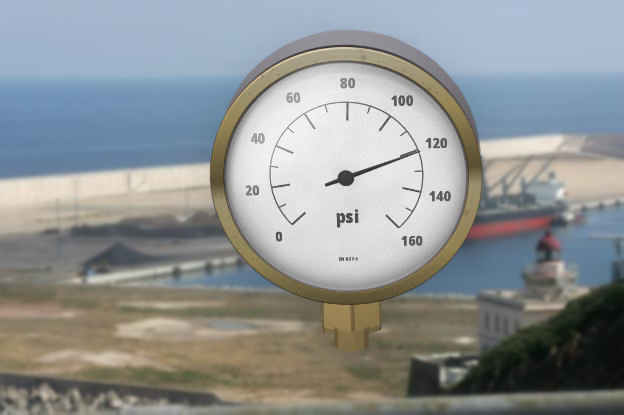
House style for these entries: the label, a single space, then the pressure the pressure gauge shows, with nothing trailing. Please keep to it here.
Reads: 120 psi
